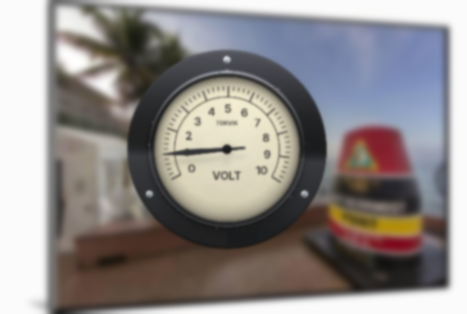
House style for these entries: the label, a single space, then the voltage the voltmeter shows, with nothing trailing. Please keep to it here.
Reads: 1 V
